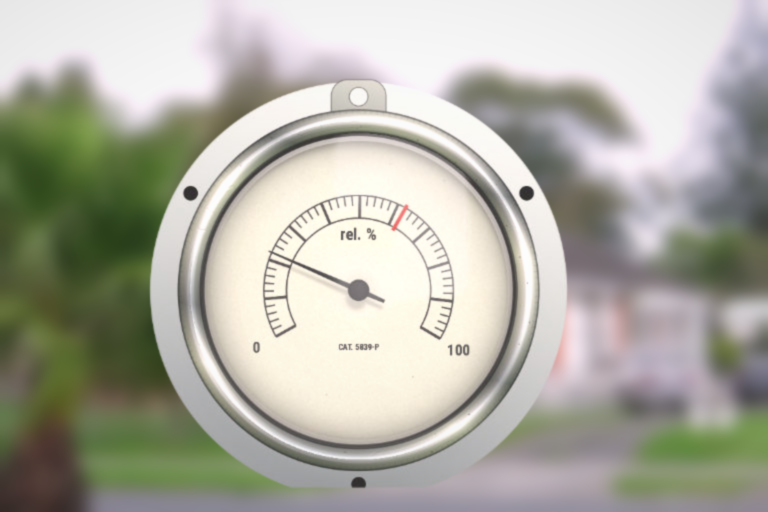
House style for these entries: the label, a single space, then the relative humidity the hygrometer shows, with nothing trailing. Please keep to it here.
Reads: 22 %
